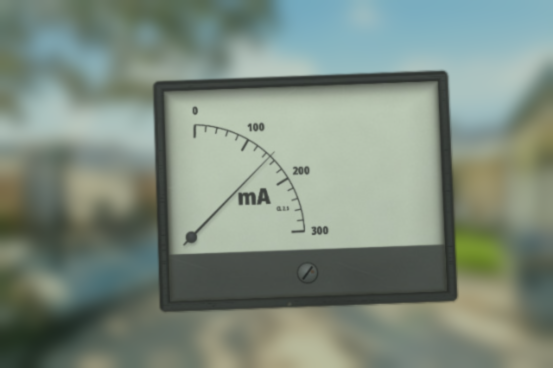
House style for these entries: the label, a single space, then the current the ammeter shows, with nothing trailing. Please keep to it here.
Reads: 150 mA
